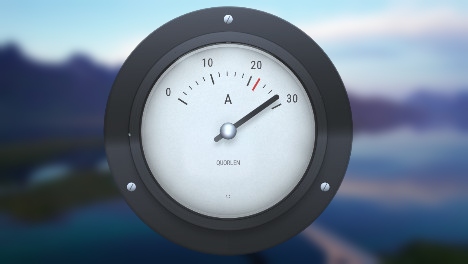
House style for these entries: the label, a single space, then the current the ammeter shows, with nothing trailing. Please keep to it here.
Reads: 28 A
